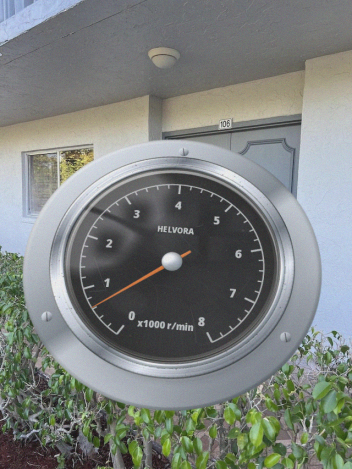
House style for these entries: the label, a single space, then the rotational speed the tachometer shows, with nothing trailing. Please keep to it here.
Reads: 600 rpm
